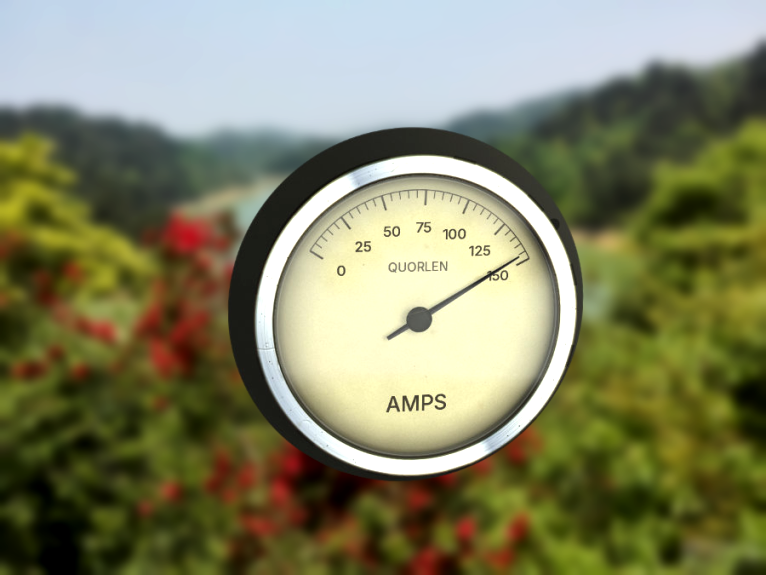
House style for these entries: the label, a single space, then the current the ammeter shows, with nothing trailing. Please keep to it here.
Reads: 145 A
